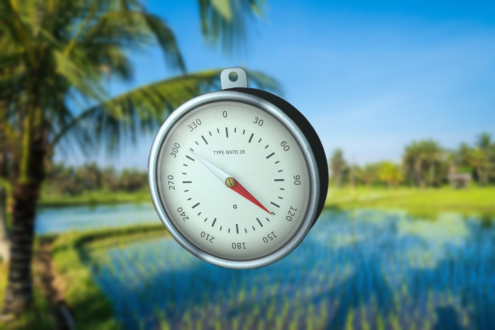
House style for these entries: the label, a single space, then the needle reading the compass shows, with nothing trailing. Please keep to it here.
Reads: 130 °
